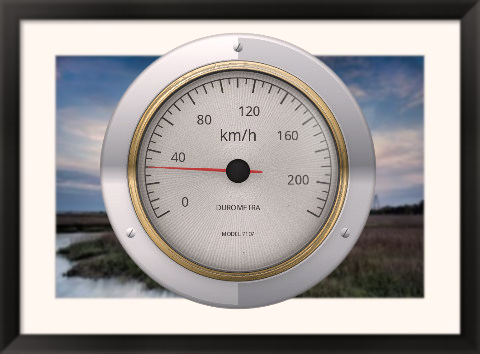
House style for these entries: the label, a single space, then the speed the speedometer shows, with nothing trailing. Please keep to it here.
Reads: 30 km/h
